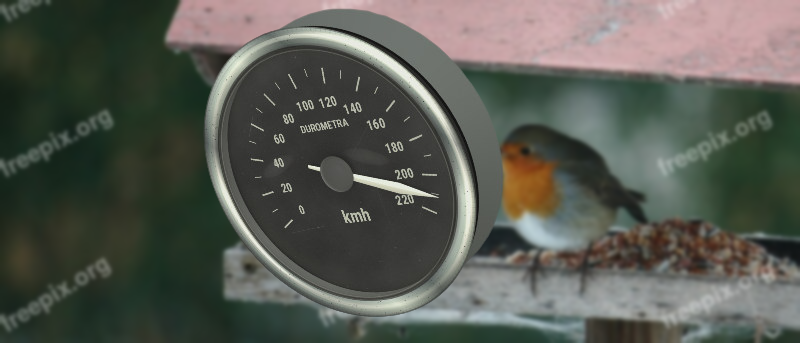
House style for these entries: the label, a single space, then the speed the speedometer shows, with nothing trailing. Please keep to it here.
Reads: 210 km/h
